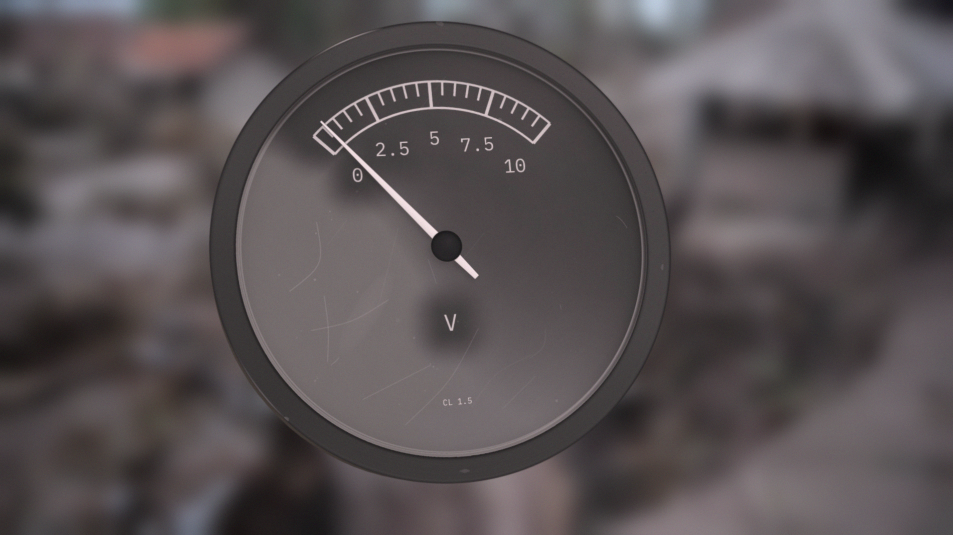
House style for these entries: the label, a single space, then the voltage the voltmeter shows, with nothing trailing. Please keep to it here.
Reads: 0.5 V
